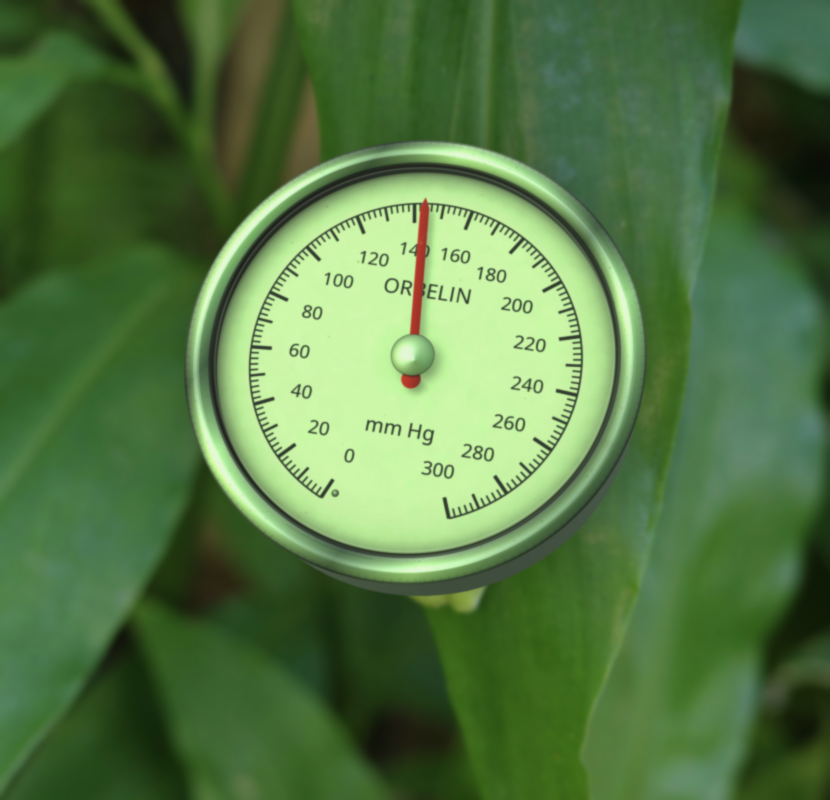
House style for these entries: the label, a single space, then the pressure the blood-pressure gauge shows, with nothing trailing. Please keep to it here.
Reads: 144 mmHg
